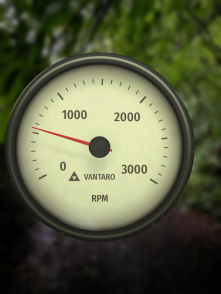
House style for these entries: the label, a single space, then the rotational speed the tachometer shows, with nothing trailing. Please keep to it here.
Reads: 550 rpm
